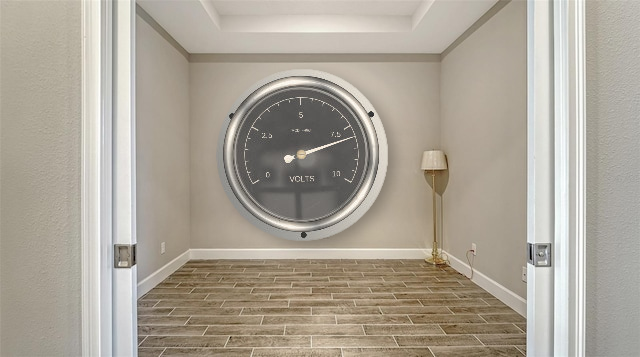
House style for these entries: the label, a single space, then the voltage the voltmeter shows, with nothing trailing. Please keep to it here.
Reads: 8 V
